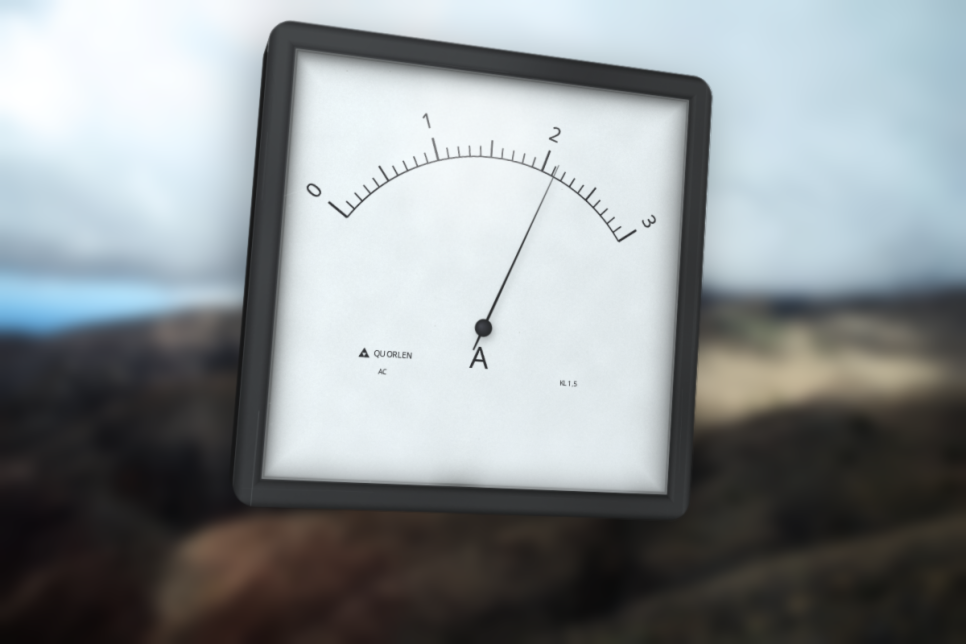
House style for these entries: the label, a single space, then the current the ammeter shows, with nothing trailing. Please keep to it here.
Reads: 2.1 A
